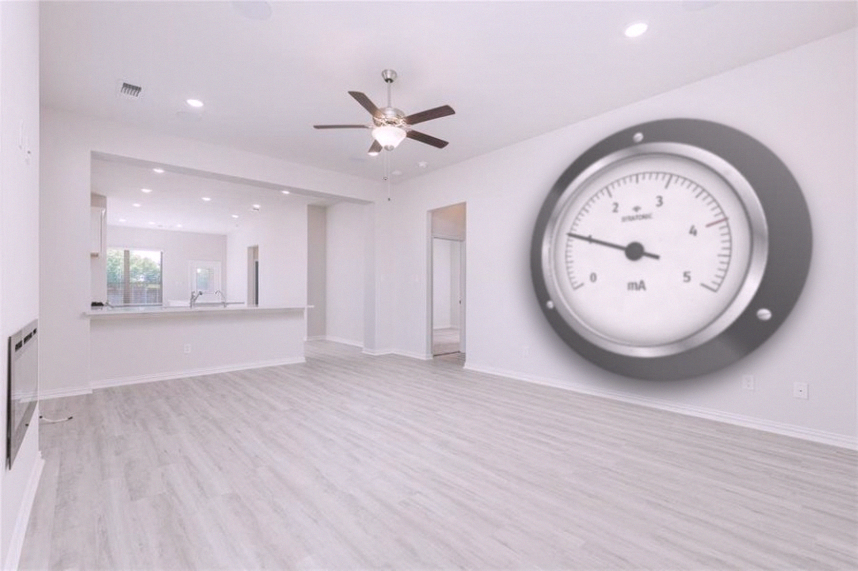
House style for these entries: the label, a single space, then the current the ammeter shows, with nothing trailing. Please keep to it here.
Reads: 1 mA
